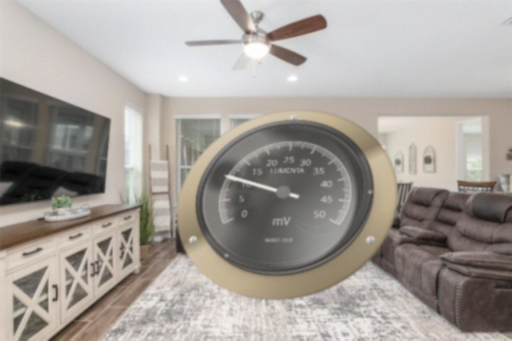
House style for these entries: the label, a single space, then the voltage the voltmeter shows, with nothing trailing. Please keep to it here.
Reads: 10 mV
